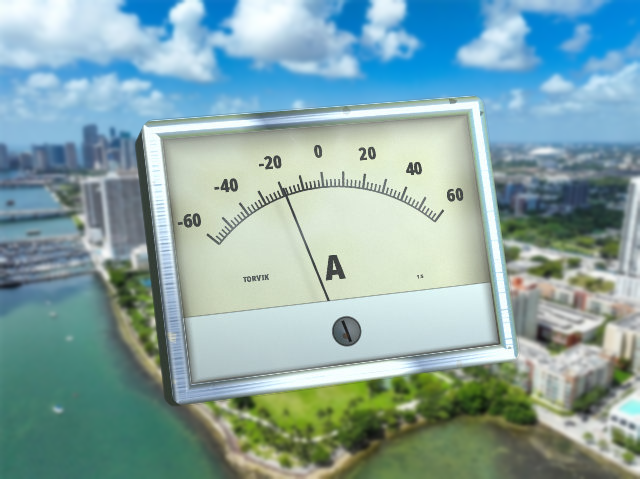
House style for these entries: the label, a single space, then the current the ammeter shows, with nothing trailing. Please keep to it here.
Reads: -20 A
